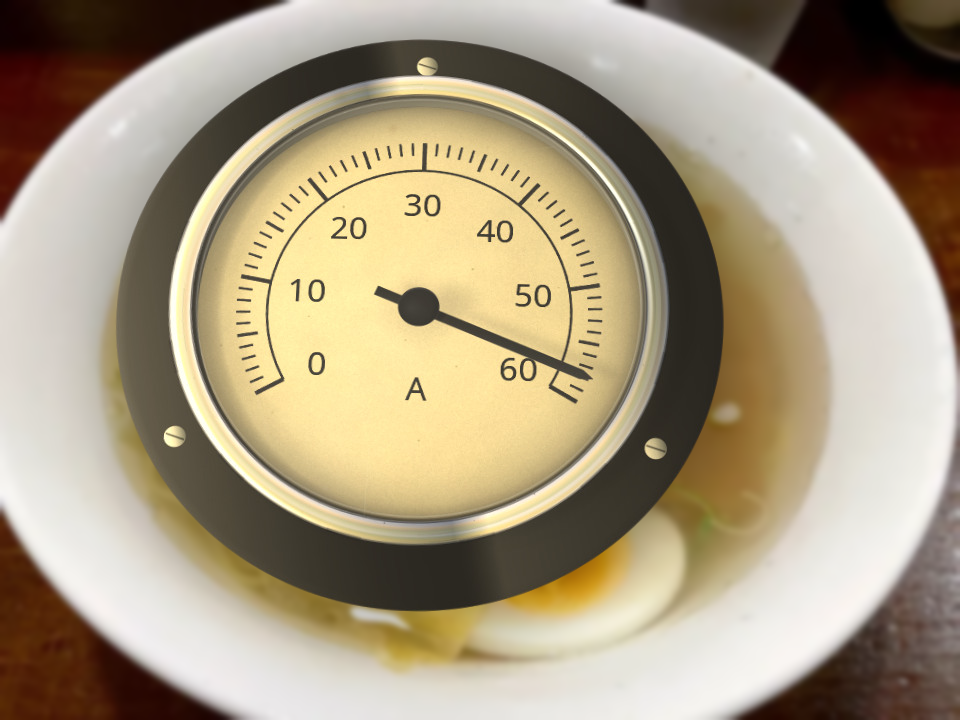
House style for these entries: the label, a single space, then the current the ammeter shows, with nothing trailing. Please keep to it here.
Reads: 58 A
